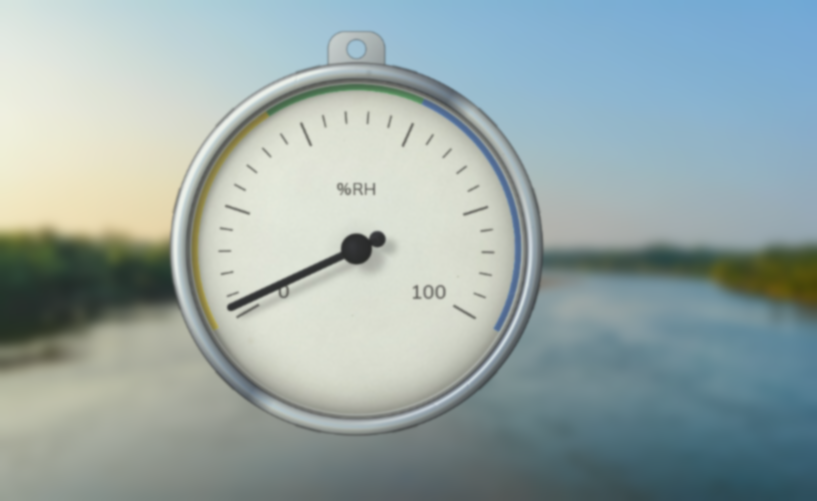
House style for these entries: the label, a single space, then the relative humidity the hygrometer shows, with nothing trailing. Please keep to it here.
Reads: 2 %
